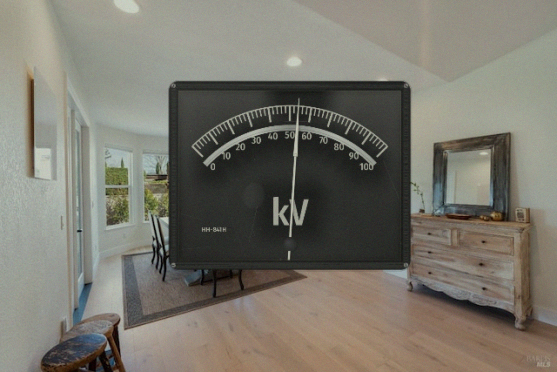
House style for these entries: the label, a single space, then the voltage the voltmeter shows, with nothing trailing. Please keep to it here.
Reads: 54 kV
